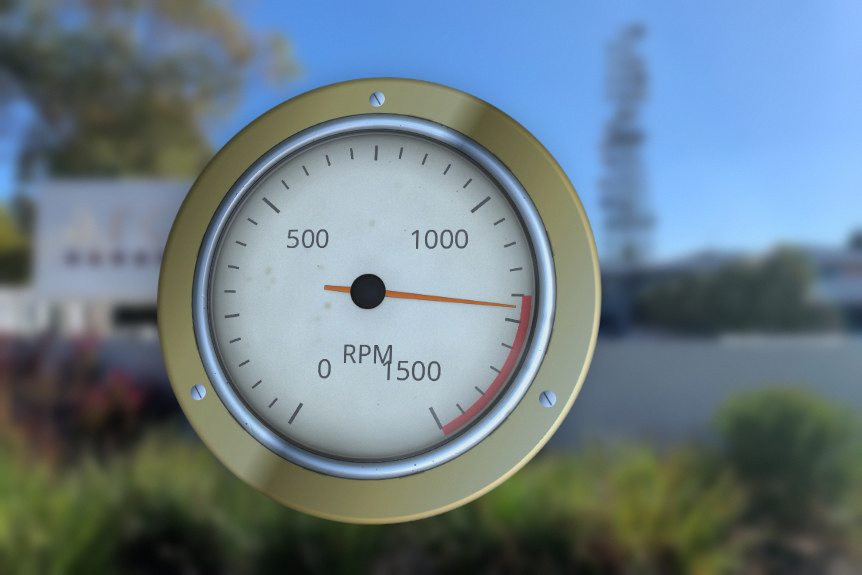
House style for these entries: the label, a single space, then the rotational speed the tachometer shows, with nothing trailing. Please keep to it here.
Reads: 1225 rpm
